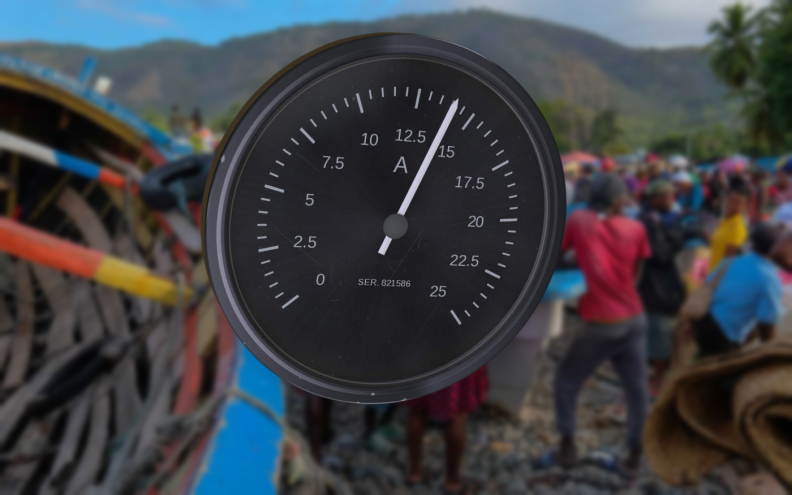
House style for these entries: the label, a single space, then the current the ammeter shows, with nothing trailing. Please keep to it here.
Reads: 14 A
